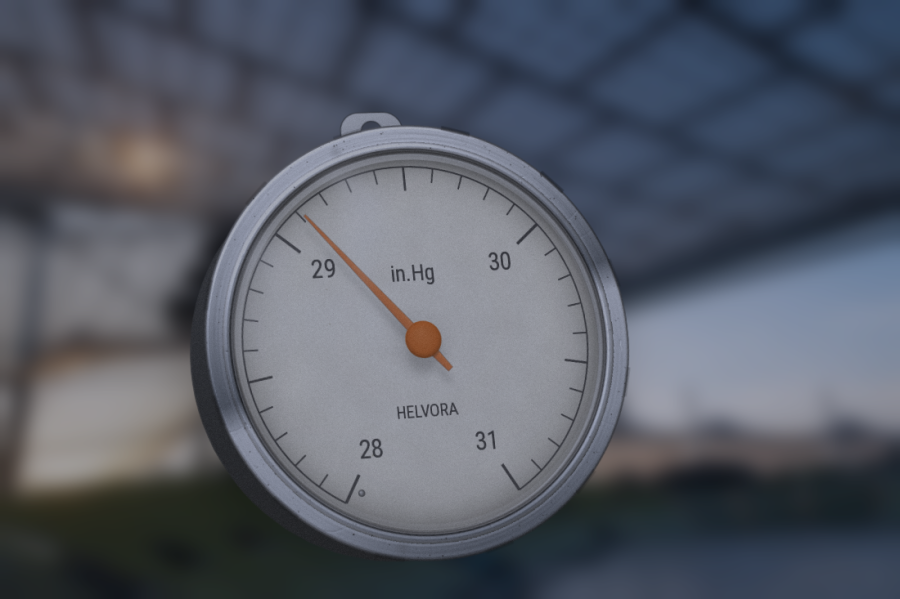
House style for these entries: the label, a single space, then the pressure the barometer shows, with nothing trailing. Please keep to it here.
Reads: 29.1 inHg
